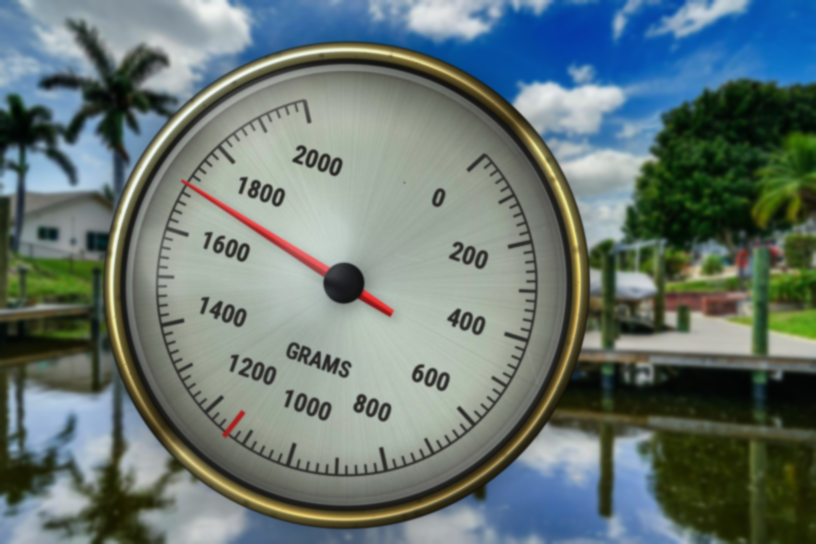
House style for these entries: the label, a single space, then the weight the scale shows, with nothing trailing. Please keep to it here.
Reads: 1700 g
